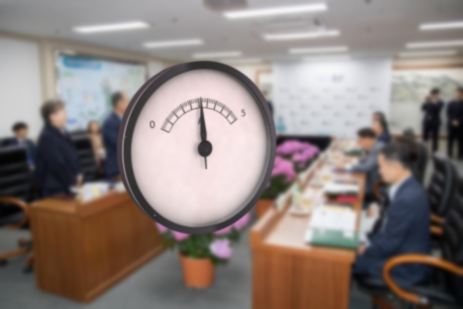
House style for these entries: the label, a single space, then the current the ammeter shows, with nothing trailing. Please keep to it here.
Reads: 2.5 A
